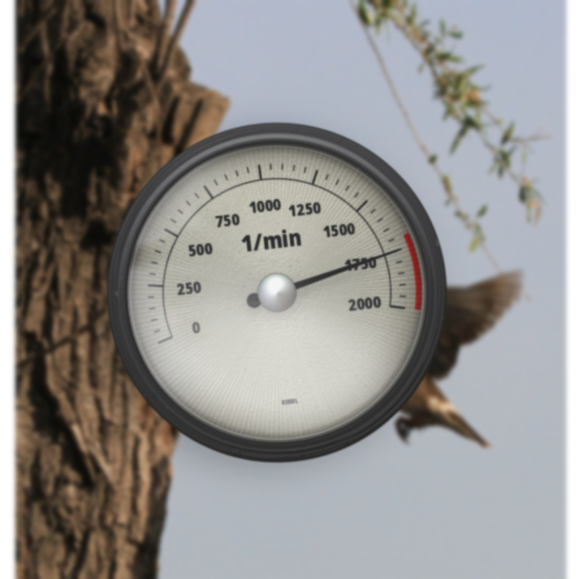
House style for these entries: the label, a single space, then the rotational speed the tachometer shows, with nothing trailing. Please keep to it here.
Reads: 1750 rpm
